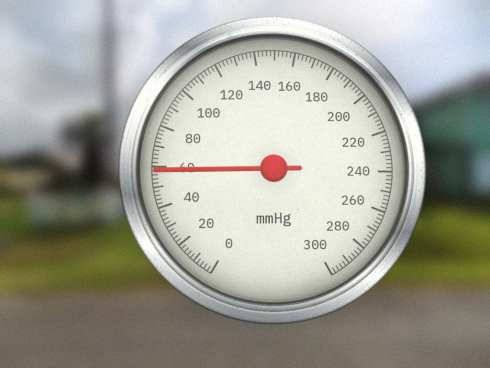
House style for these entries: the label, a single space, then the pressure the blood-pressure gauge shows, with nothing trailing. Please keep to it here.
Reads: 58 mmHg
